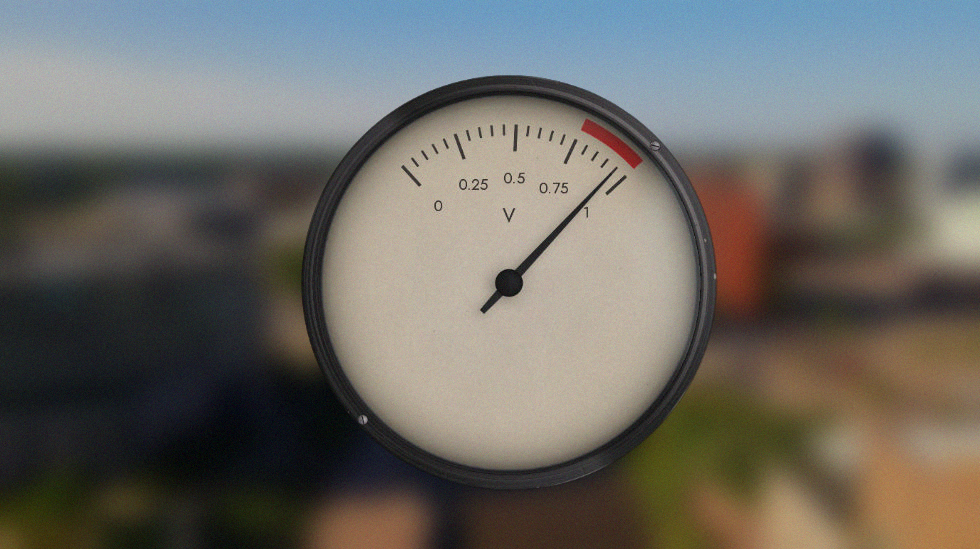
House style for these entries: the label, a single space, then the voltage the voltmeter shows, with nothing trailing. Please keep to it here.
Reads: 0.95 V
